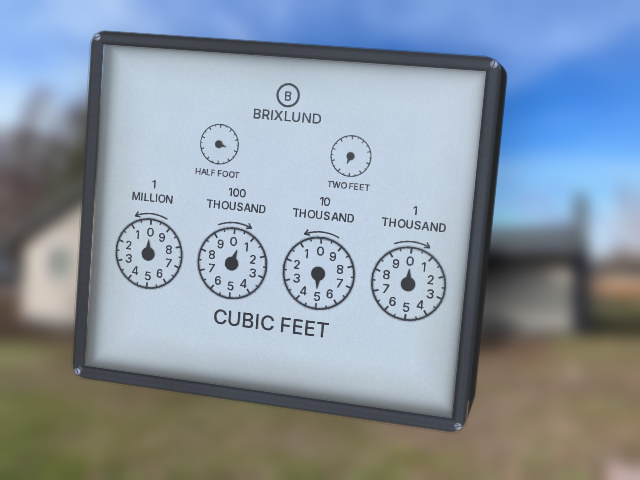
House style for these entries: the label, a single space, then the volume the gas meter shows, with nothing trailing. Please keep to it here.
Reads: 5000 ft³
